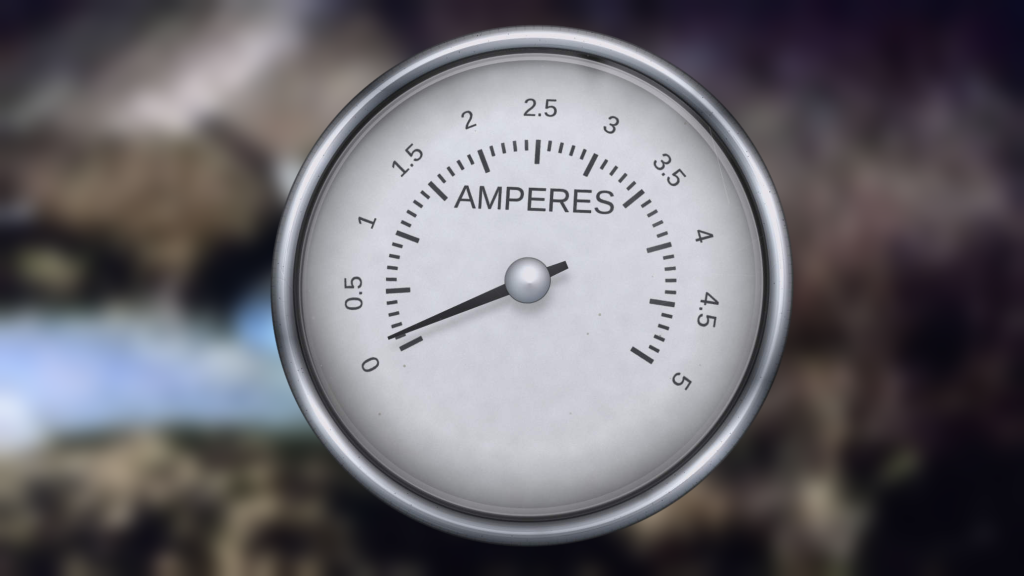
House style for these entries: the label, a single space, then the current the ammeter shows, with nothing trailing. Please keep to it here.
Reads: 0.1 A
